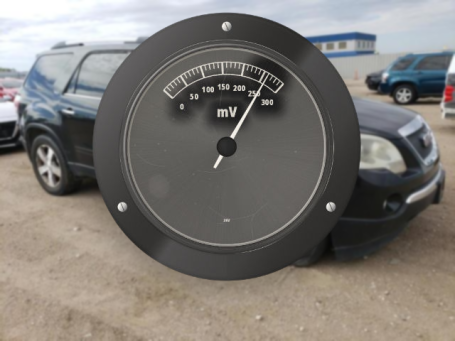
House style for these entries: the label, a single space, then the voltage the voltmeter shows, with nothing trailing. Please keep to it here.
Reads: 260 mV
